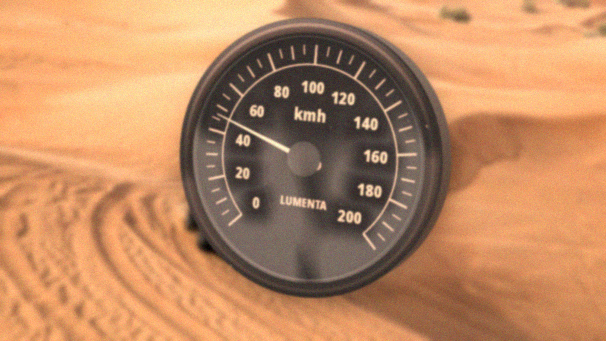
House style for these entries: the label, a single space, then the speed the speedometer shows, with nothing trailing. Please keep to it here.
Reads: 47.5 km/h
